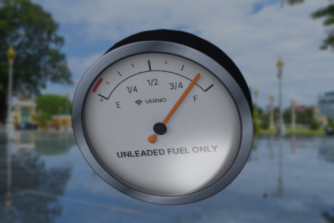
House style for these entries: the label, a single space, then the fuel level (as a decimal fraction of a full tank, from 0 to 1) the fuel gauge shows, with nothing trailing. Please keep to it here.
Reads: 0.875
